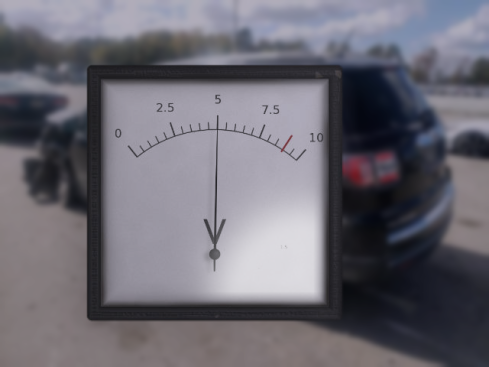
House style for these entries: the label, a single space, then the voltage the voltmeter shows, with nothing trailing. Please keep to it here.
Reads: 5 V
